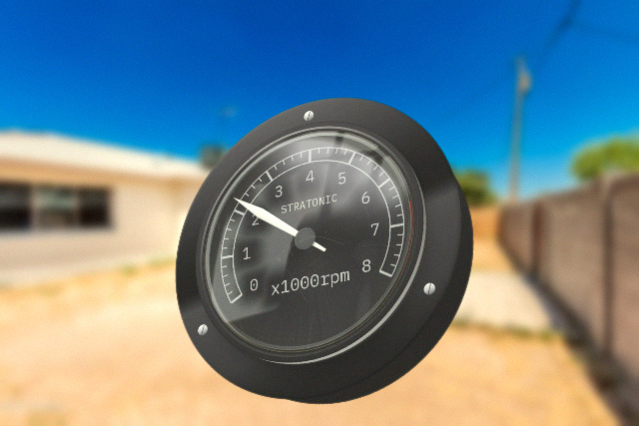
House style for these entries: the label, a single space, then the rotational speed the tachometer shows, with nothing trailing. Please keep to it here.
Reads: 2200 rpm
